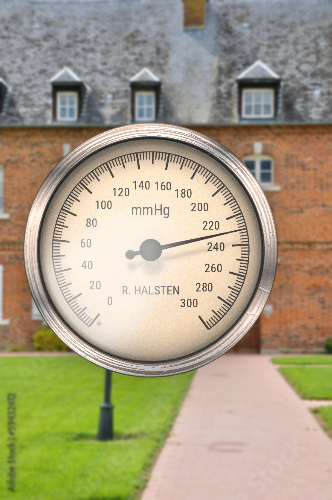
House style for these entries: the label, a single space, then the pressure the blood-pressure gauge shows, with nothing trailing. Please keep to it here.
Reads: 230 mmHg
